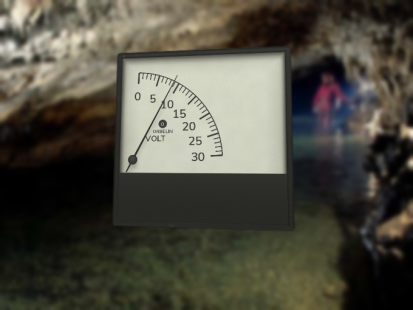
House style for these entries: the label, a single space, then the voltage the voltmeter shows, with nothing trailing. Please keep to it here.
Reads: 9 V
